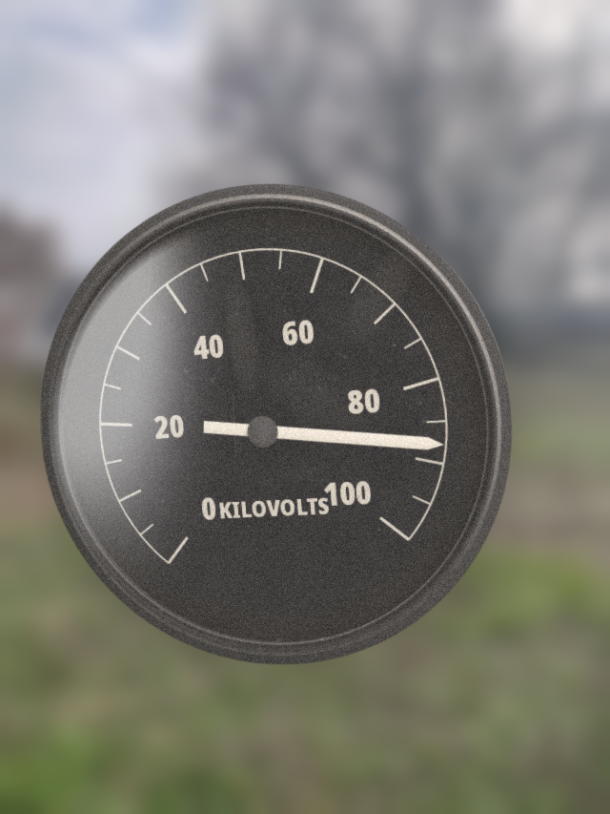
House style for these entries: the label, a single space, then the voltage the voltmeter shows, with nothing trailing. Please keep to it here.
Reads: 87.5 kV
